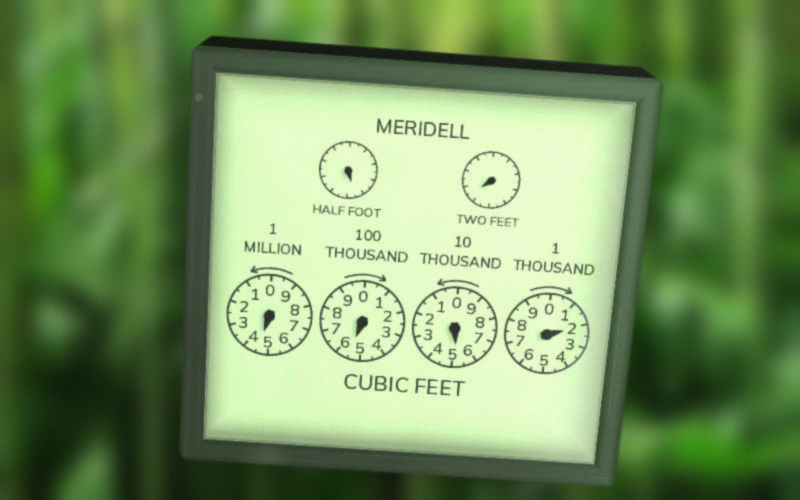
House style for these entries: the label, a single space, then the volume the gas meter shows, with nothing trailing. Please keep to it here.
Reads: 455200 ft³
